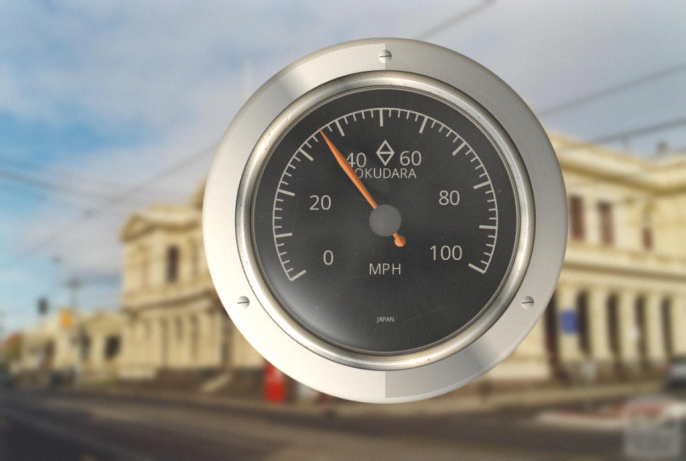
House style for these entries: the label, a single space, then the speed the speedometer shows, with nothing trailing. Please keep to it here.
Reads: 36 mph
